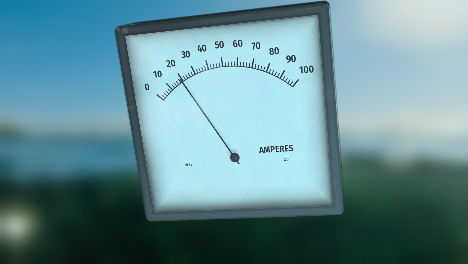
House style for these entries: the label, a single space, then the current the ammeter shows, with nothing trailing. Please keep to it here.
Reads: 20 A
